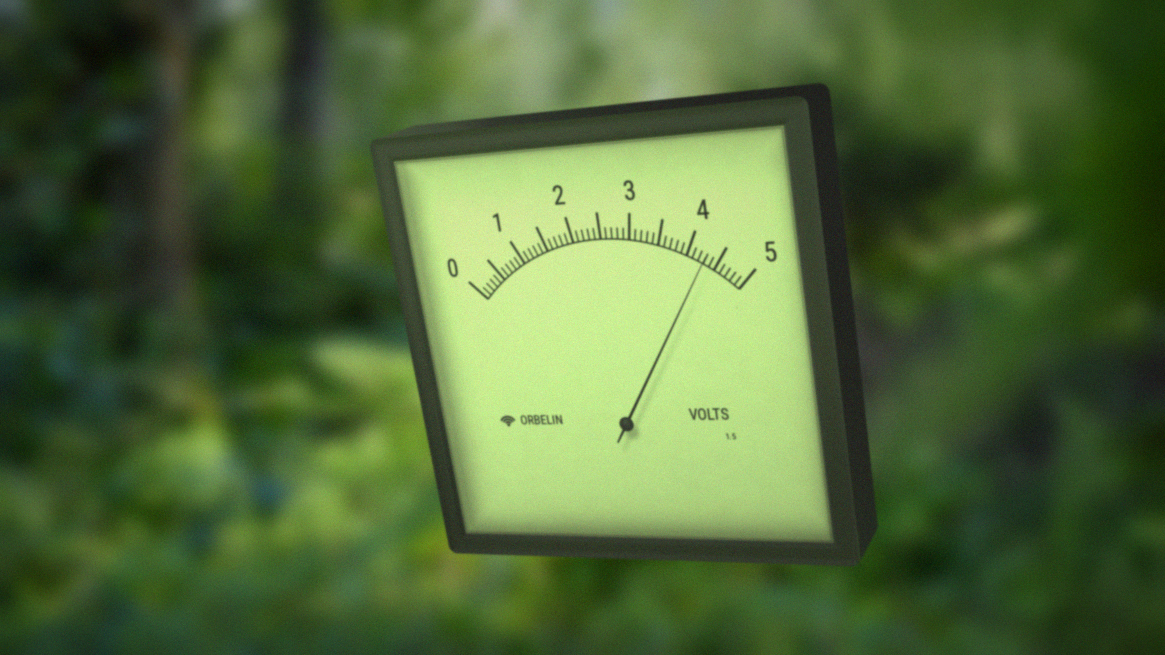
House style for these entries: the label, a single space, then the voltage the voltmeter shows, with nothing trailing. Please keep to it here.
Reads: 4.3 V
